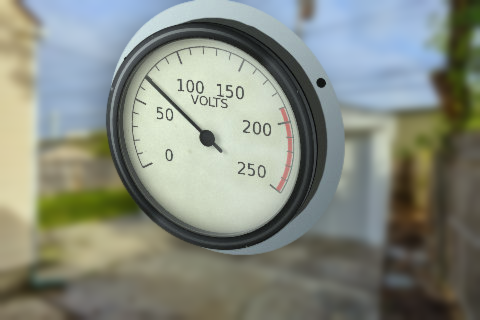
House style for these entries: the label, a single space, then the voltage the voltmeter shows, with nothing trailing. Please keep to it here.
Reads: 70 V
